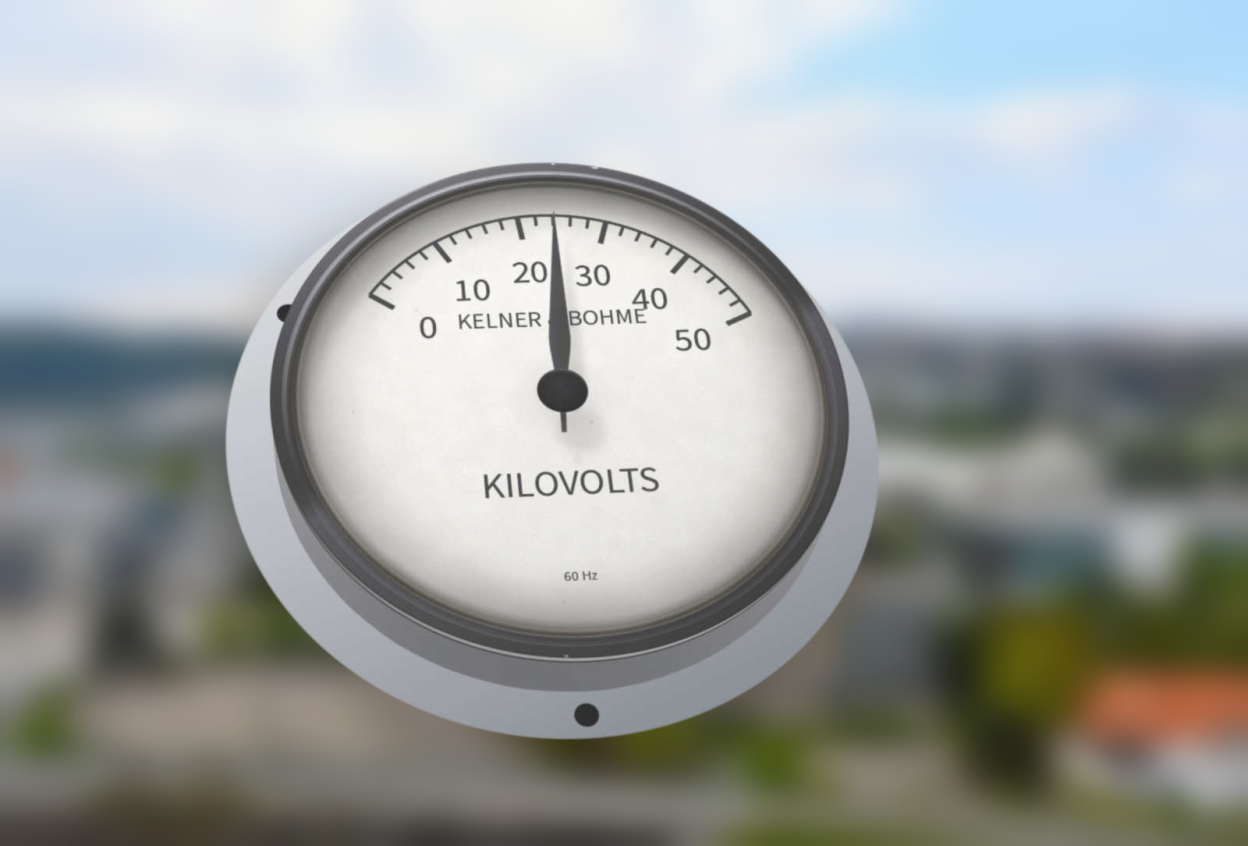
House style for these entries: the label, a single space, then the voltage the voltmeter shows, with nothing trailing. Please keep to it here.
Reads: 24 kV
